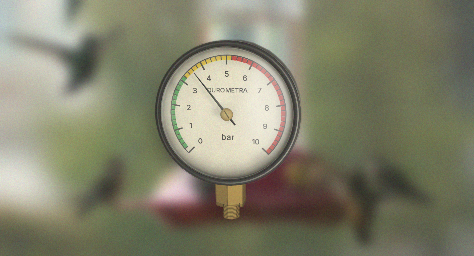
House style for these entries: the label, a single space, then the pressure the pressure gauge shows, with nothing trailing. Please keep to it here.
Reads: 3.6 bar
